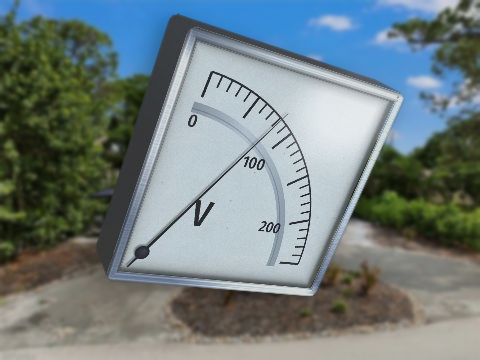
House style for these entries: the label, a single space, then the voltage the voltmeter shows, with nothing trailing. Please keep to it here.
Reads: 80 V
